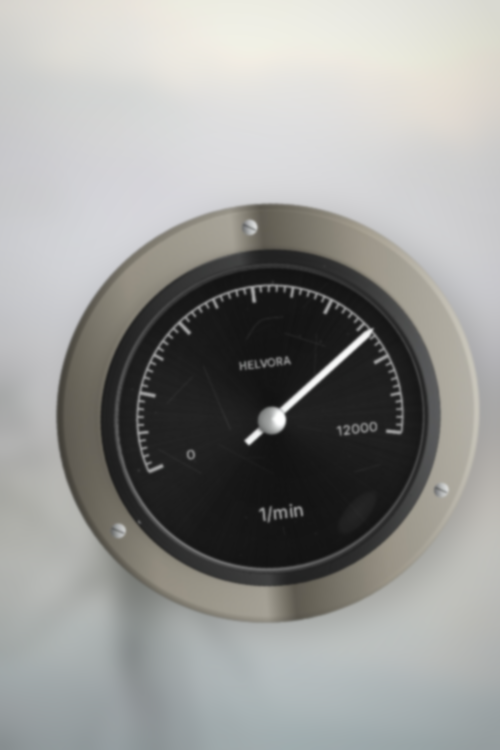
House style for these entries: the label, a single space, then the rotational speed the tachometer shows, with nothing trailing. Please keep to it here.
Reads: 9200 rpm
